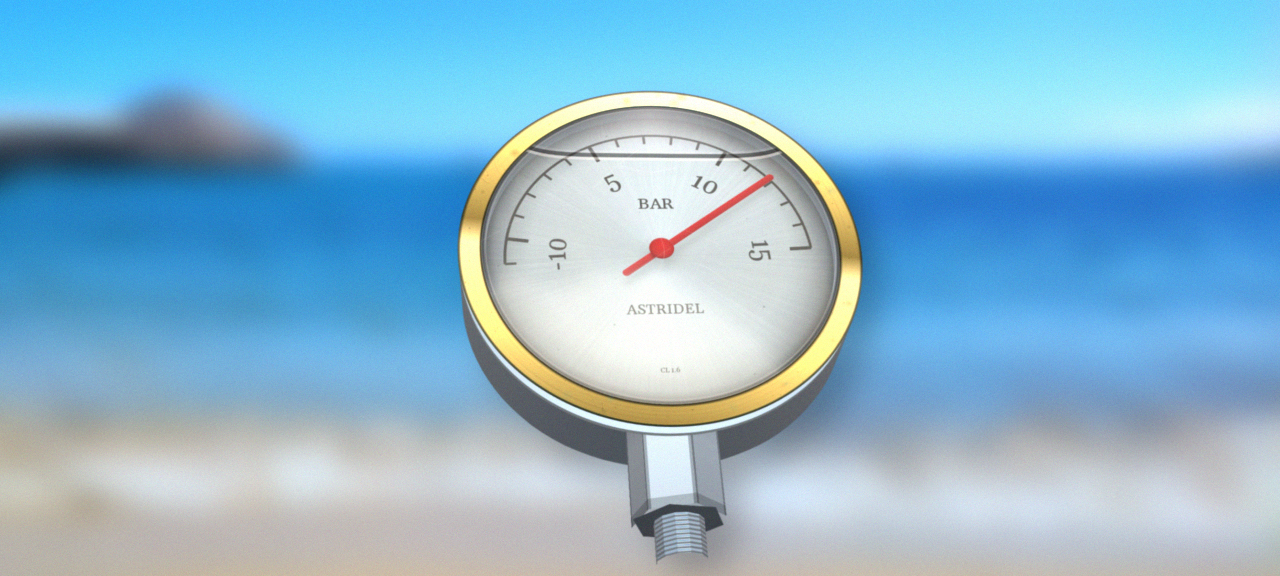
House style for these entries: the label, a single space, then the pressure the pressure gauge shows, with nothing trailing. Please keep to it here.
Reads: 12 bar
